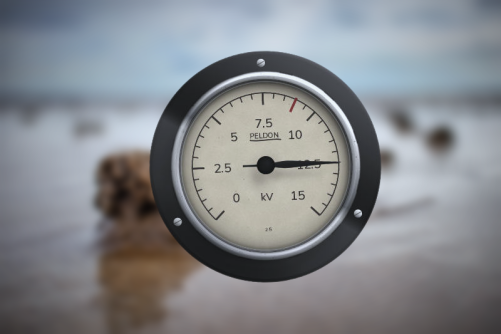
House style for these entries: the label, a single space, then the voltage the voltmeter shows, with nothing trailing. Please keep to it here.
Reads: 12.5 kV
